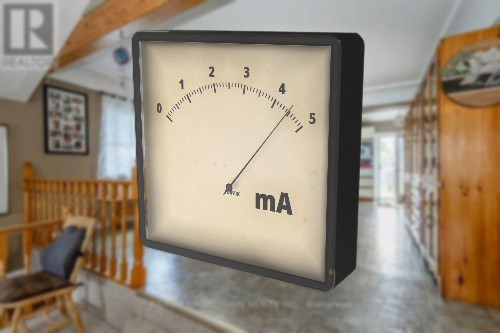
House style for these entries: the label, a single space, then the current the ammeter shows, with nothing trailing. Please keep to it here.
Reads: 4.5 mA
